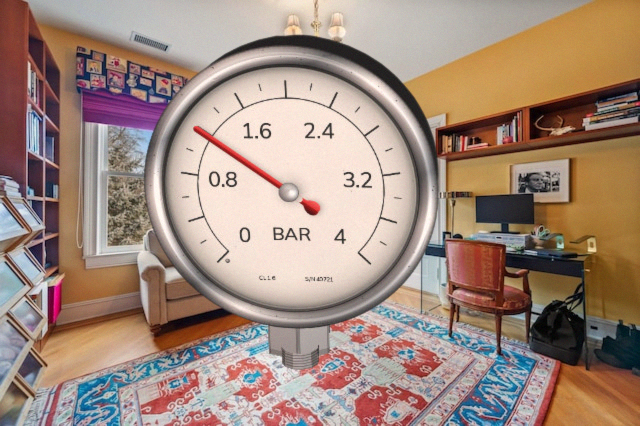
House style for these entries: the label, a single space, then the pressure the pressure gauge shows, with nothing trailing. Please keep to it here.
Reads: 1.2 bar
